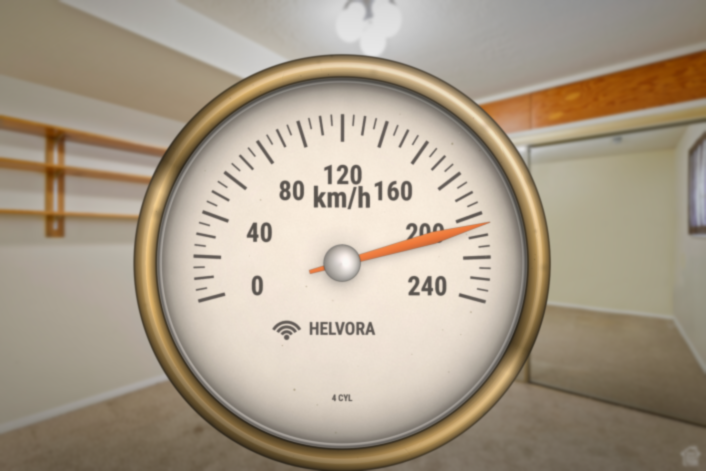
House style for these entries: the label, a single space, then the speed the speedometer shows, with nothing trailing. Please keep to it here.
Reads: 205 km/h
